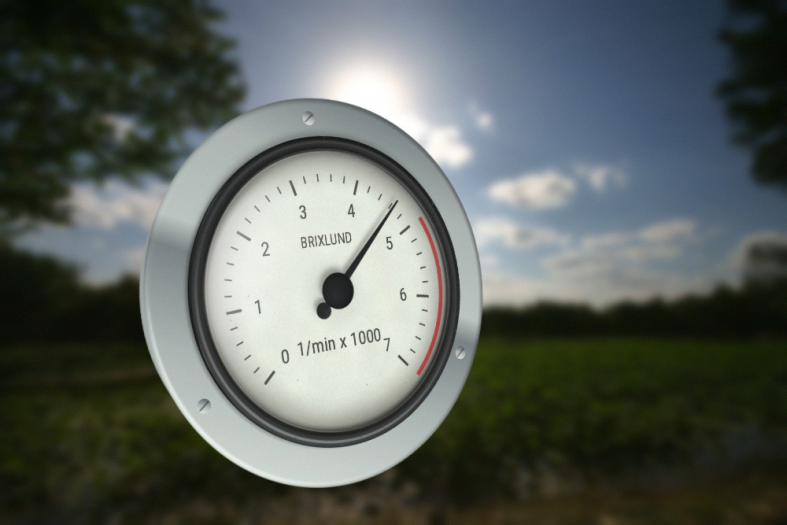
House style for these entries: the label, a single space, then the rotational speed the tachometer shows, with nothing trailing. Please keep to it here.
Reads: 4600 rpm
